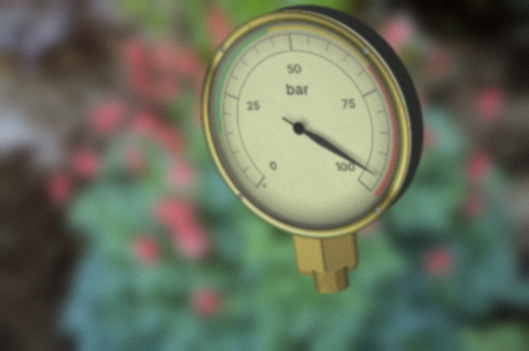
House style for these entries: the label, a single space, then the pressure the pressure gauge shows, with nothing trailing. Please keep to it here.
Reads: 95 bar
